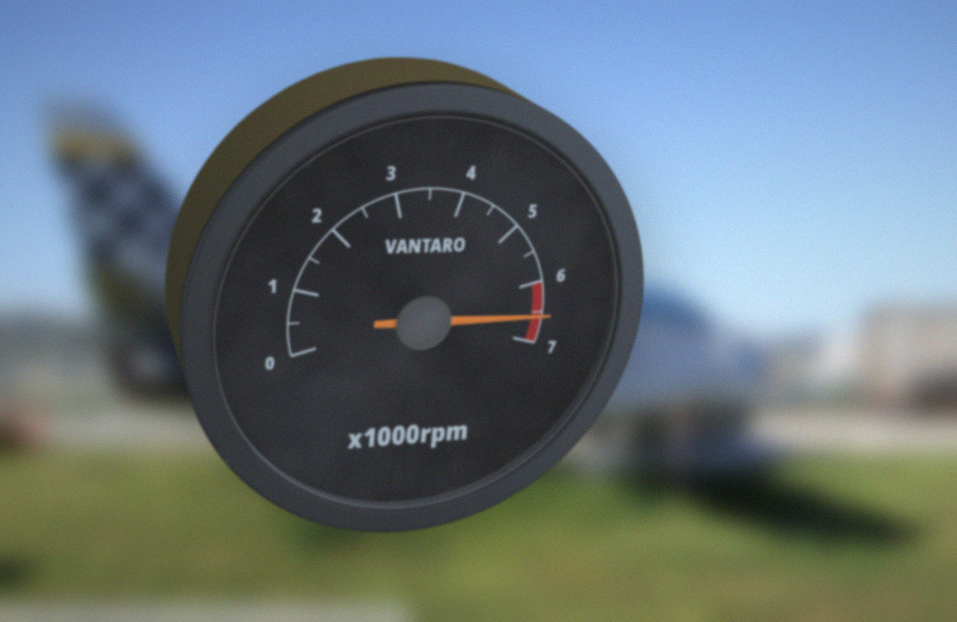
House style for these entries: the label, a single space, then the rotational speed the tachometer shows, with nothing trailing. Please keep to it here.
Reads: 6500 rpm
